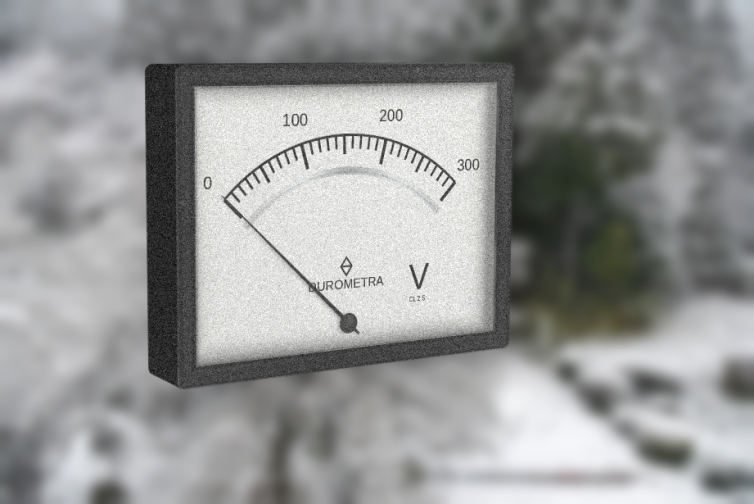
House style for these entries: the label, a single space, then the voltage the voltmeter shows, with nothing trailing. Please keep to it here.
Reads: 0 V
